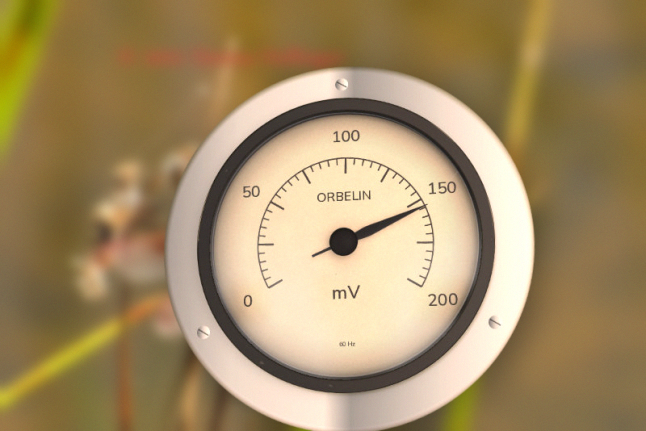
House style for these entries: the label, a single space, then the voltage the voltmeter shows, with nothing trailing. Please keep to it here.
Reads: 155 mV
